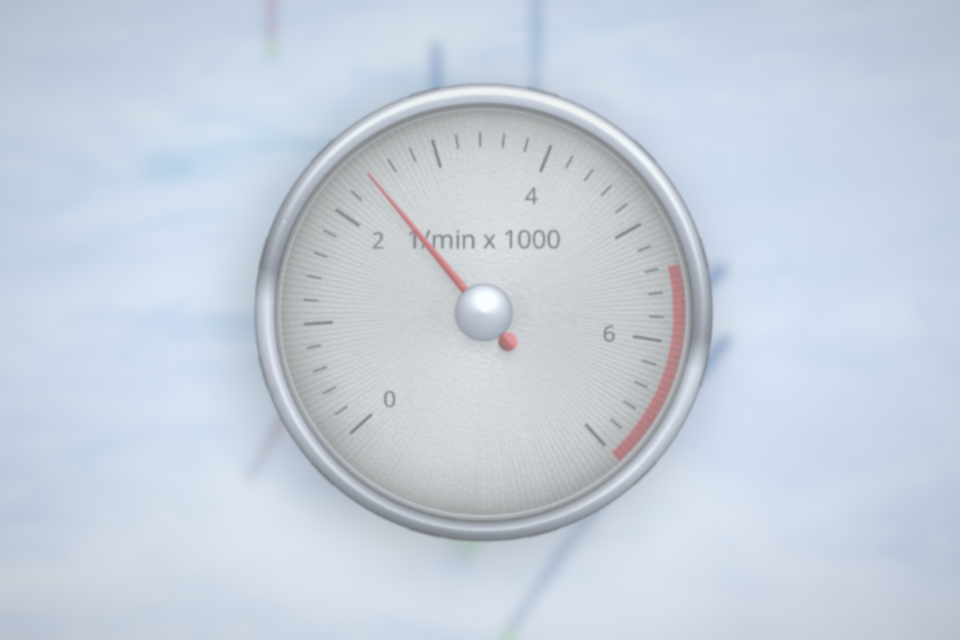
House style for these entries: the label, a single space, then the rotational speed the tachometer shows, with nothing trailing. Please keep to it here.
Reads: 2400 rpm
